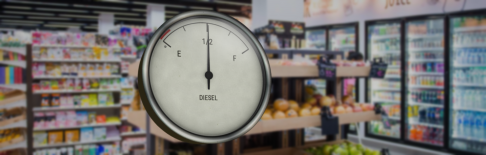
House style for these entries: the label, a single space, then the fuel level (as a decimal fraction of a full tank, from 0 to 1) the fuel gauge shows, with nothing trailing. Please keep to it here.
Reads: 0.5
